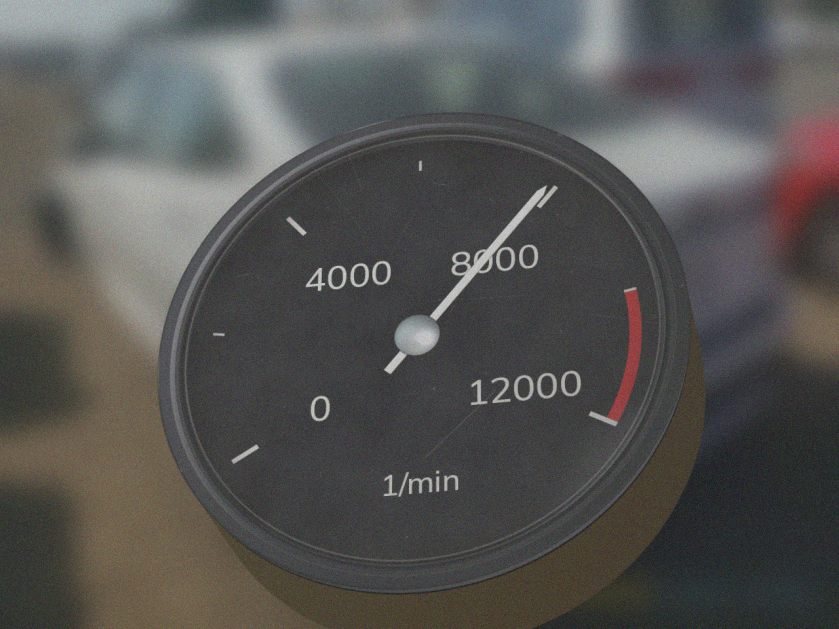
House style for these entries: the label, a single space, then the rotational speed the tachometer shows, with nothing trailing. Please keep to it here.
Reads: 8000 rpm
